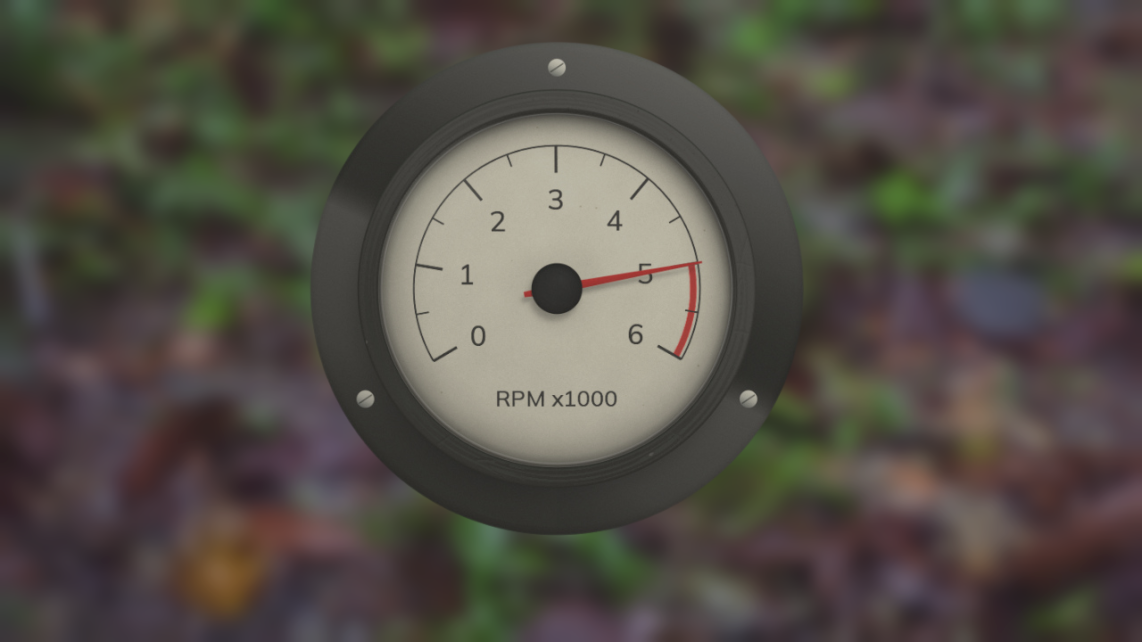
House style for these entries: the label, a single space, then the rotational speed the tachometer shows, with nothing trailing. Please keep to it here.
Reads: 5000 rpm
